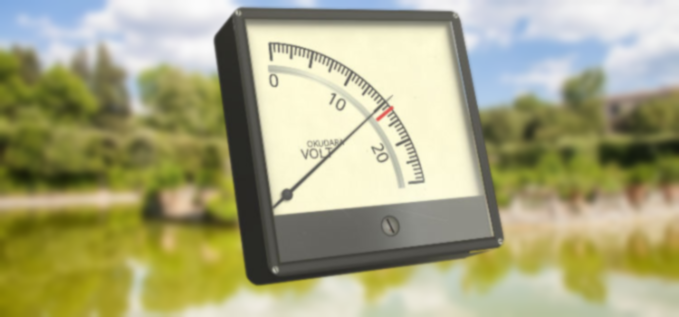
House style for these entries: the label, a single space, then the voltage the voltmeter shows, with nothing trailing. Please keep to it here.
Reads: 15 V
